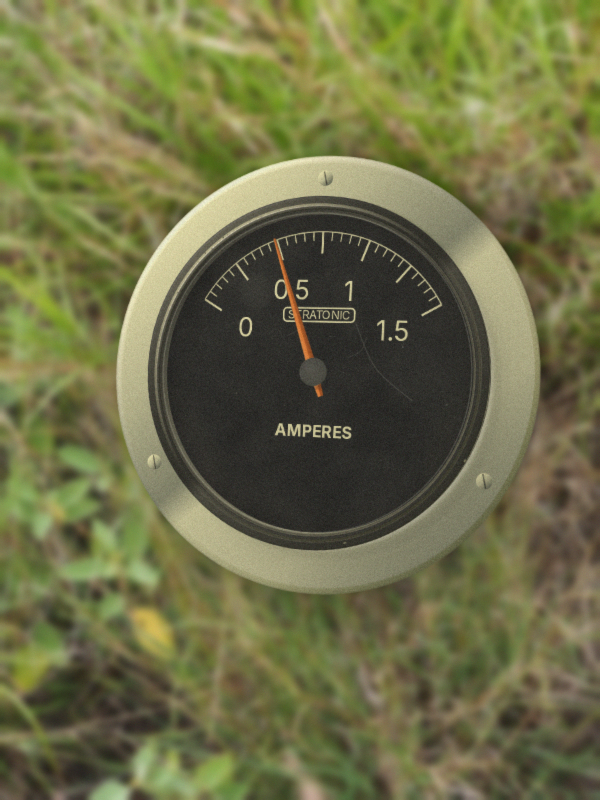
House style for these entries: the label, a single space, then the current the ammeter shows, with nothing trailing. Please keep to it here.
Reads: 0.5 A
